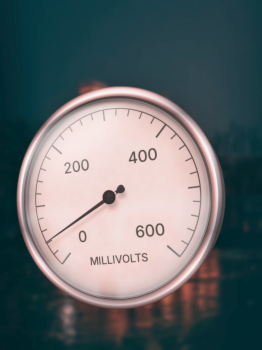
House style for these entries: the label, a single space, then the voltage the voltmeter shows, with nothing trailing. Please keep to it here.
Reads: 40 mV
